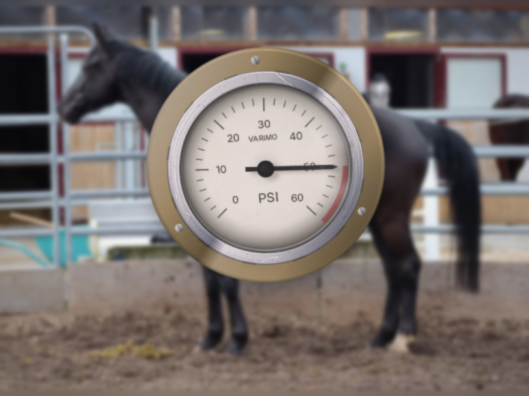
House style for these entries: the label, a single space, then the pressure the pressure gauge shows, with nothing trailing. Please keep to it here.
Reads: 50 psi
